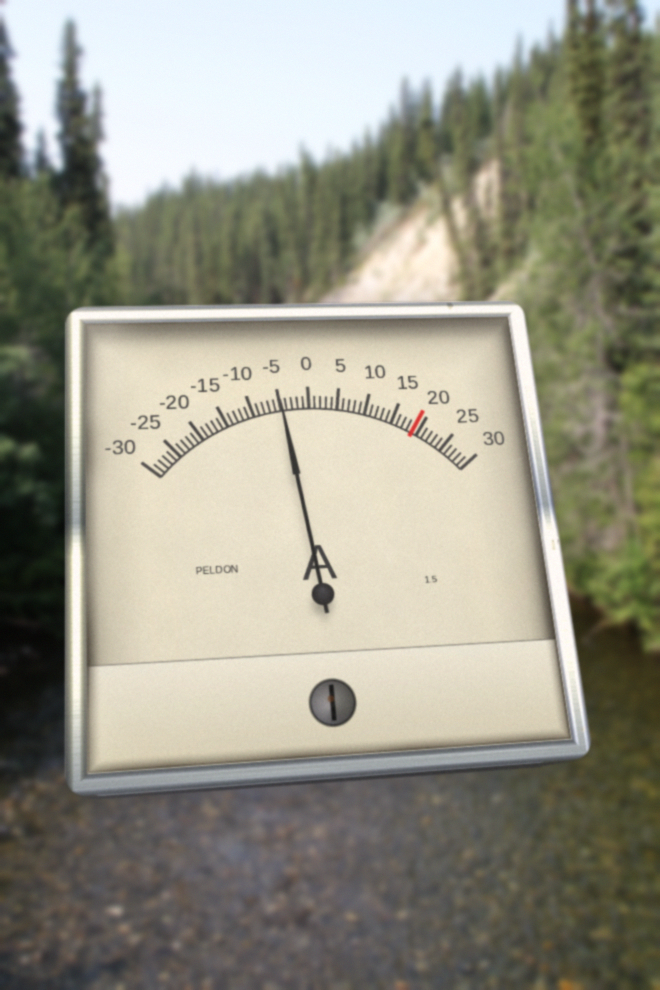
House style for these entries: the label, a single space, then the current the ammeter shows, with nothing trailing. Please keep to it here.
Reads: -5 A
